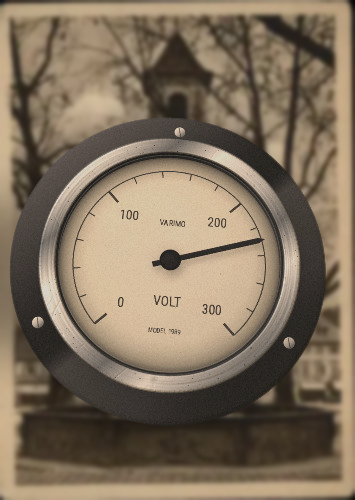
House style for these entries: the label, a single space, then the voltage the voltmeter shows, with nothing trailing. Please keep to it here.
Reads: 230 V
